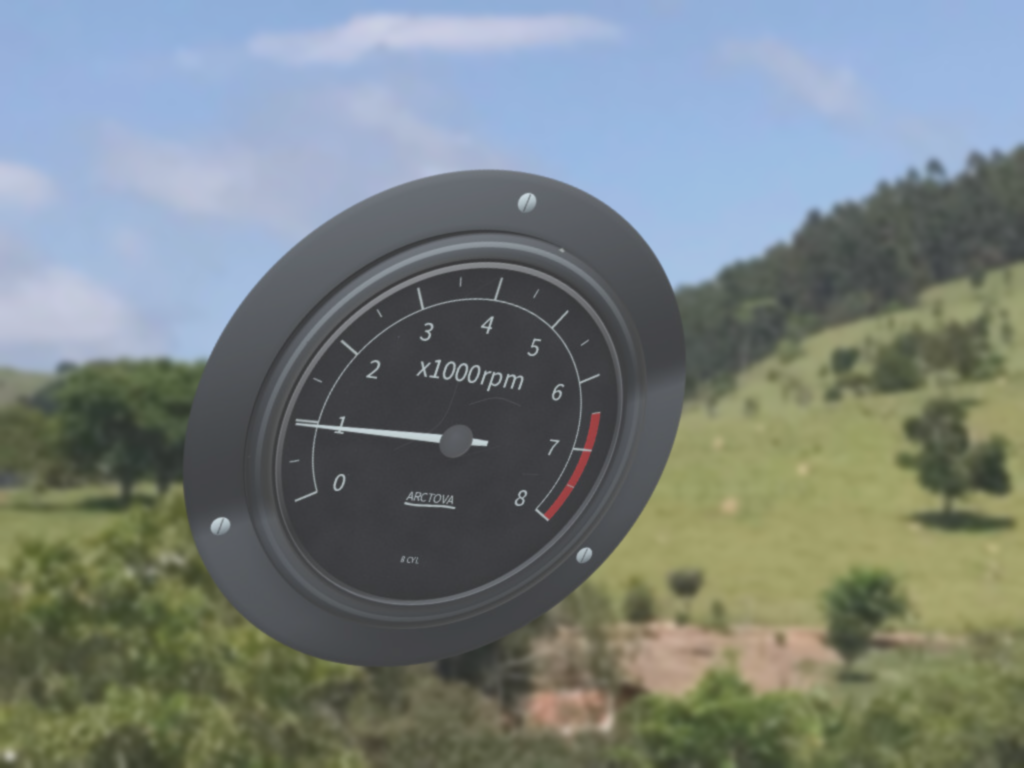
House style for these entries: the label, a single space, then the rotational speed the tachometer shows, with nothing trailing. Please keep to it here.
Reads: 1000 rpm
